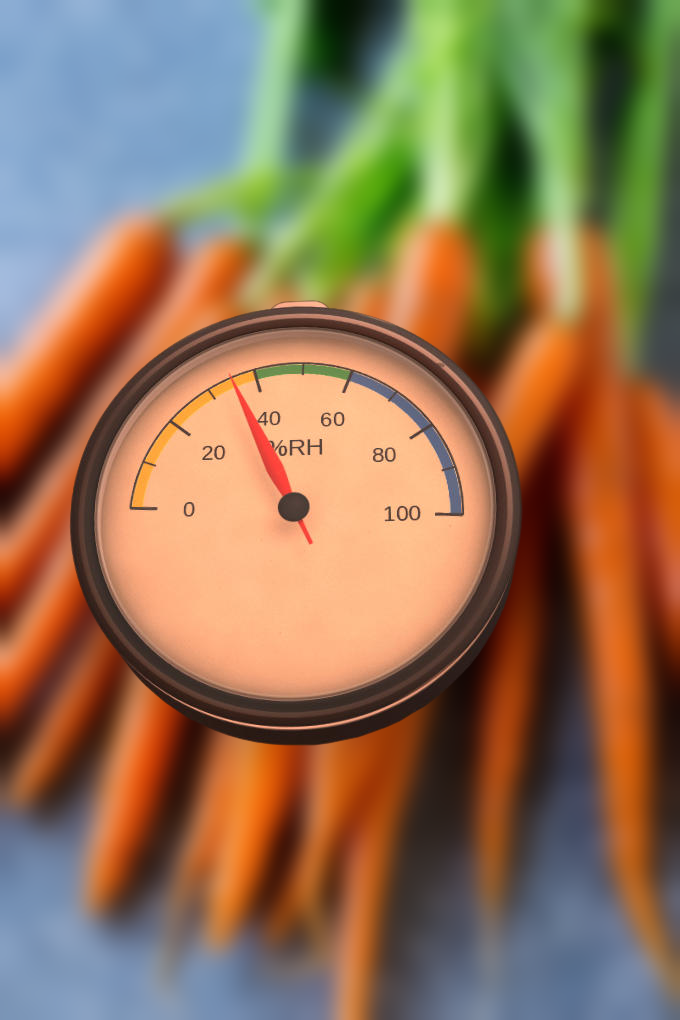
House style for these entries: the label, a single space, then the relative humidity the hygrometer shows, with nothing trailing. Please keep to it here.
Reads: 35 %
